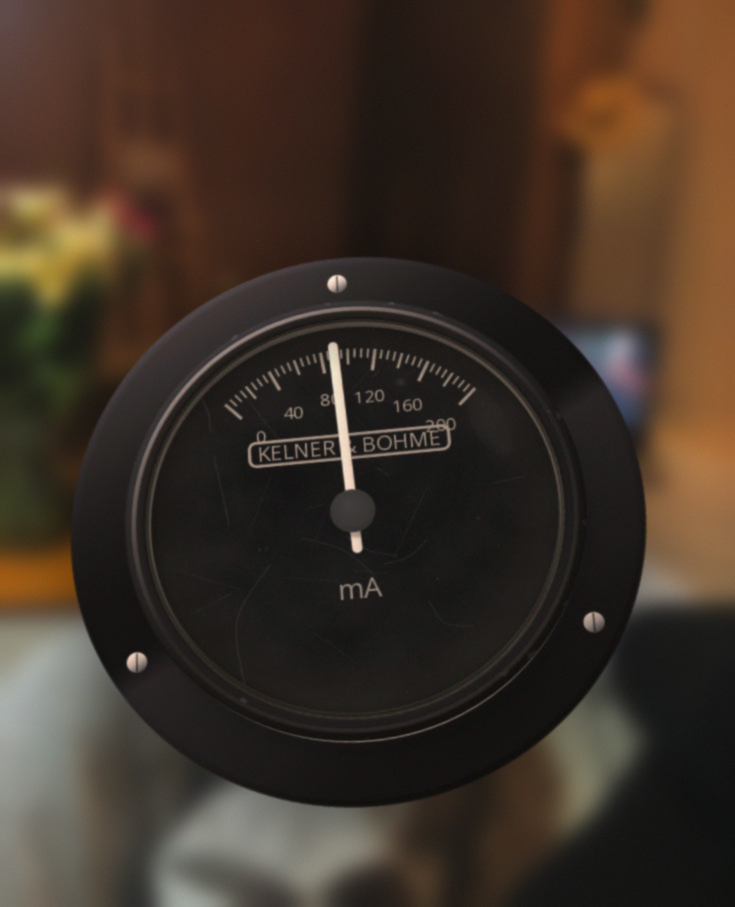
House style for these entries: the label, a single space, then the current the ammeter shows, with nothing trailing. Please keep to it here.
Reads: 90 mA
